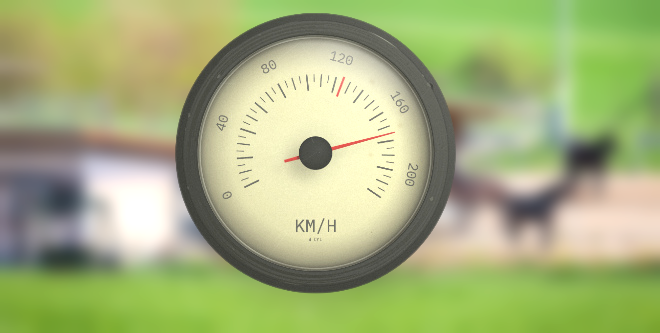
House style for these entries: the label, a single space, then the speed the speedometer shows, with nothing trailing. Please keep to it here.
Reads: 175 km/h
